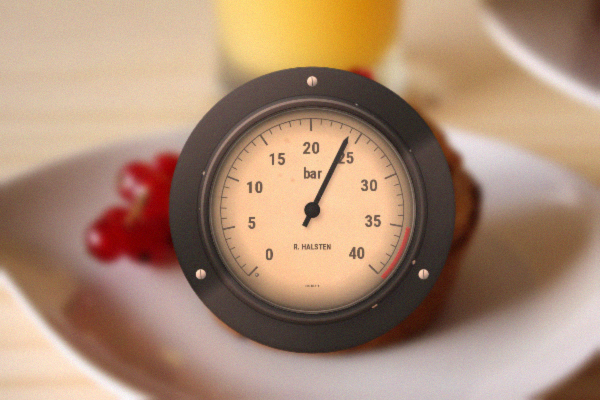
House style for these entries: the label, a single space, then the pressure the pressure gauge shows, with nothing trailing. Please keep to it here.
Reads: 24 bar
